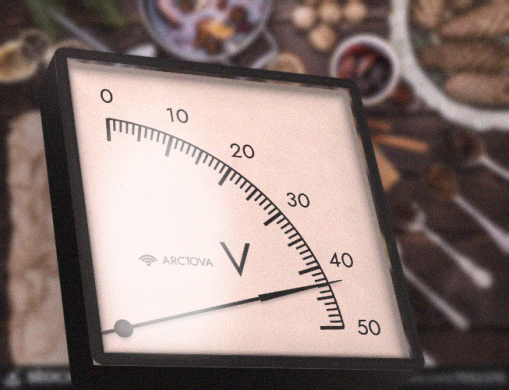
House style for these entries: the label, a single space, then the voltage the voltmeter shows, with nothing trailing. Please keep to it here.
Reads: 43 V
